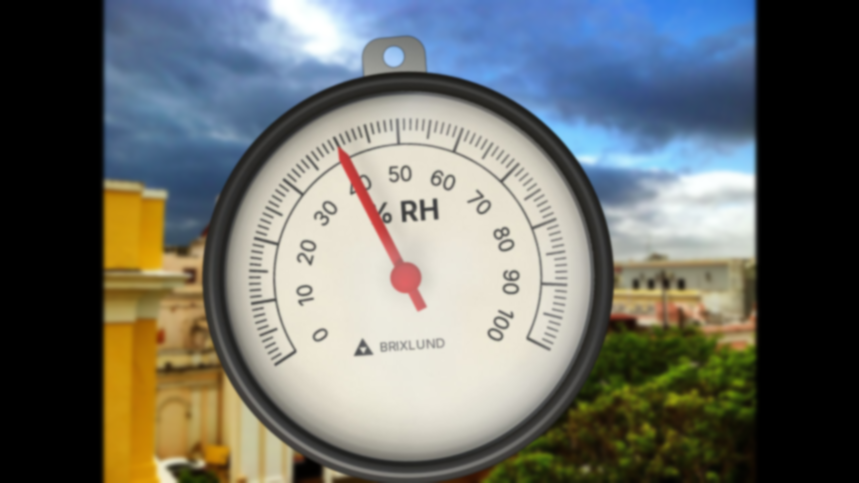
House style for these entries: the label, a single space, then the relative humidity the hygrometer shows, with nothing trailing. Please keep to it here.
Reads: 40 %
